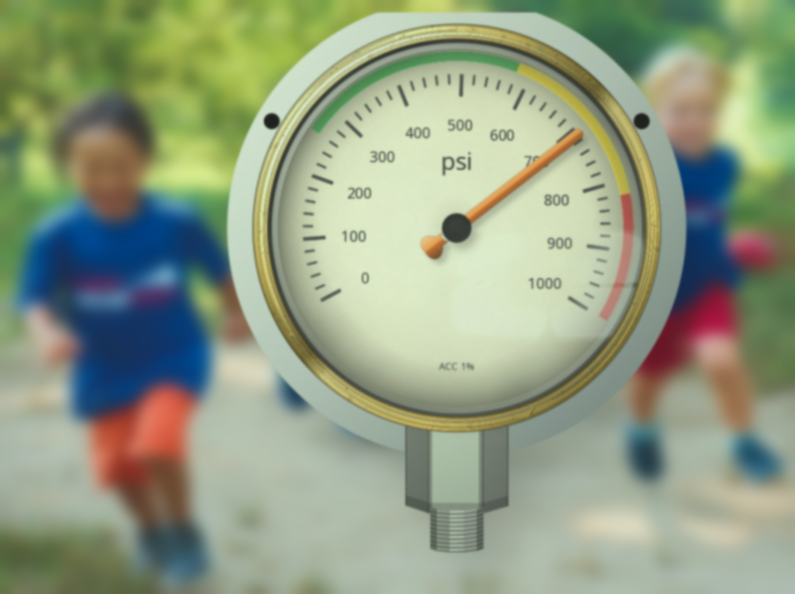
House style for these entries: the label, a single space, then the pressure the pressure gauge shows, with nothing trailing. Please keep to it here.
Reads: 710 psi
